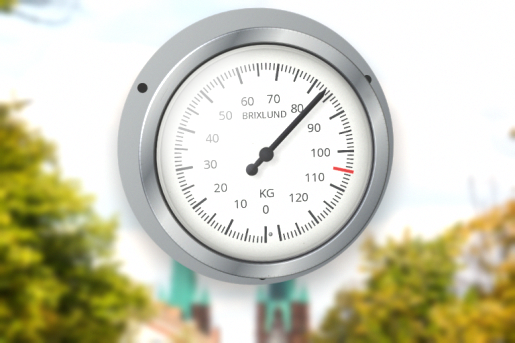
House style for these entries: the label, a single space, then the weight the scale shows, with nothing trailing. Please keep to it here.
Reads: 83 kg
